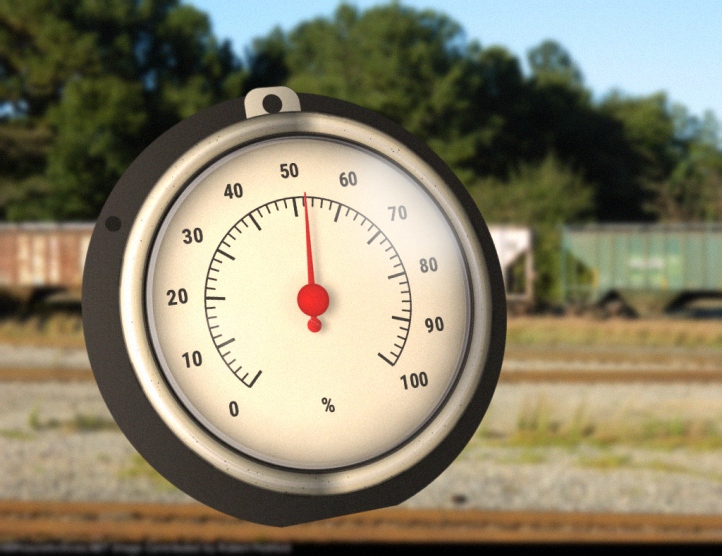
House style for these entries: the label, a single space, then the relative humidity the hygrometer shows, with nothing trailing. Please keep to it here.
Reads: 52 %
